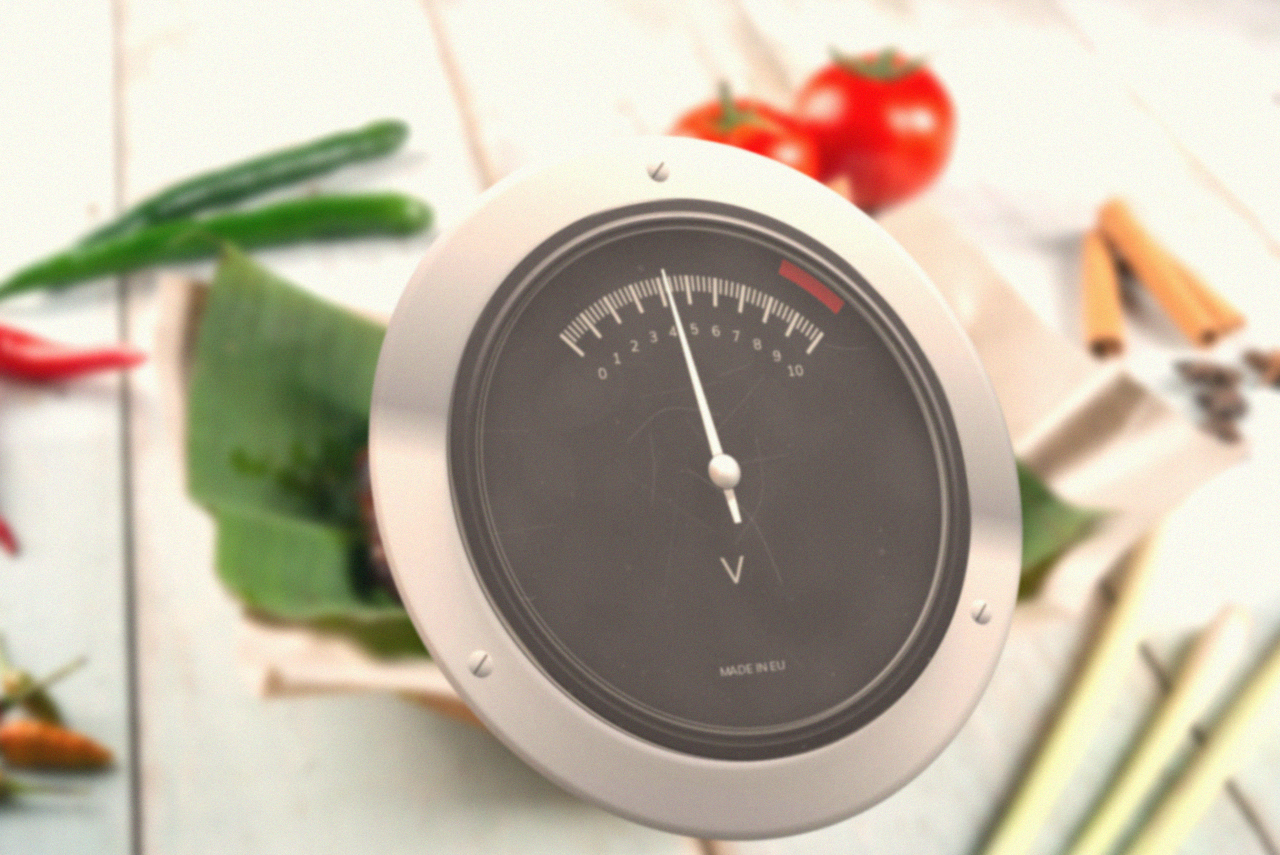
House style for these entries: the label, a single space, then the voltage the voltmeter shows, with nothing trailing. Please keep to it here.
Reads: 4 V
